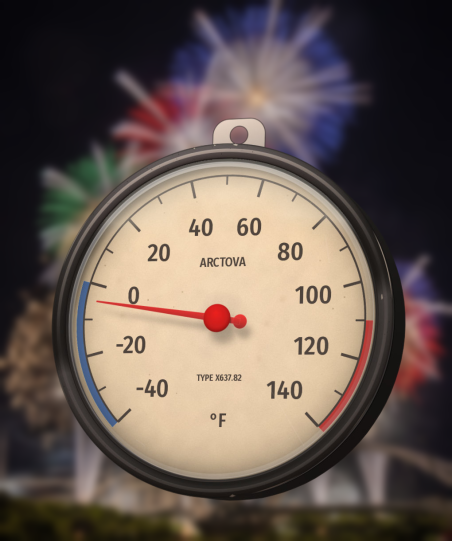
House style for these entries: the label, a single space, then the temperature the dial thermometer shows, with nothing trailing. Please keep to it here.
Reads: -5 °F
